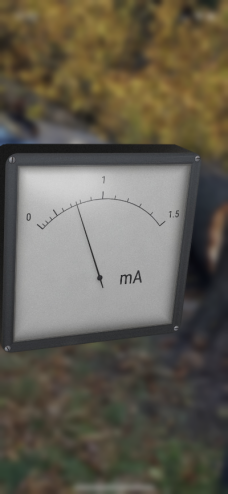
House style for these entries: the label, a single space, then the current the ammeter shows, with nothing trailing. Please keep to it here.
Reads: 0.75 mA
